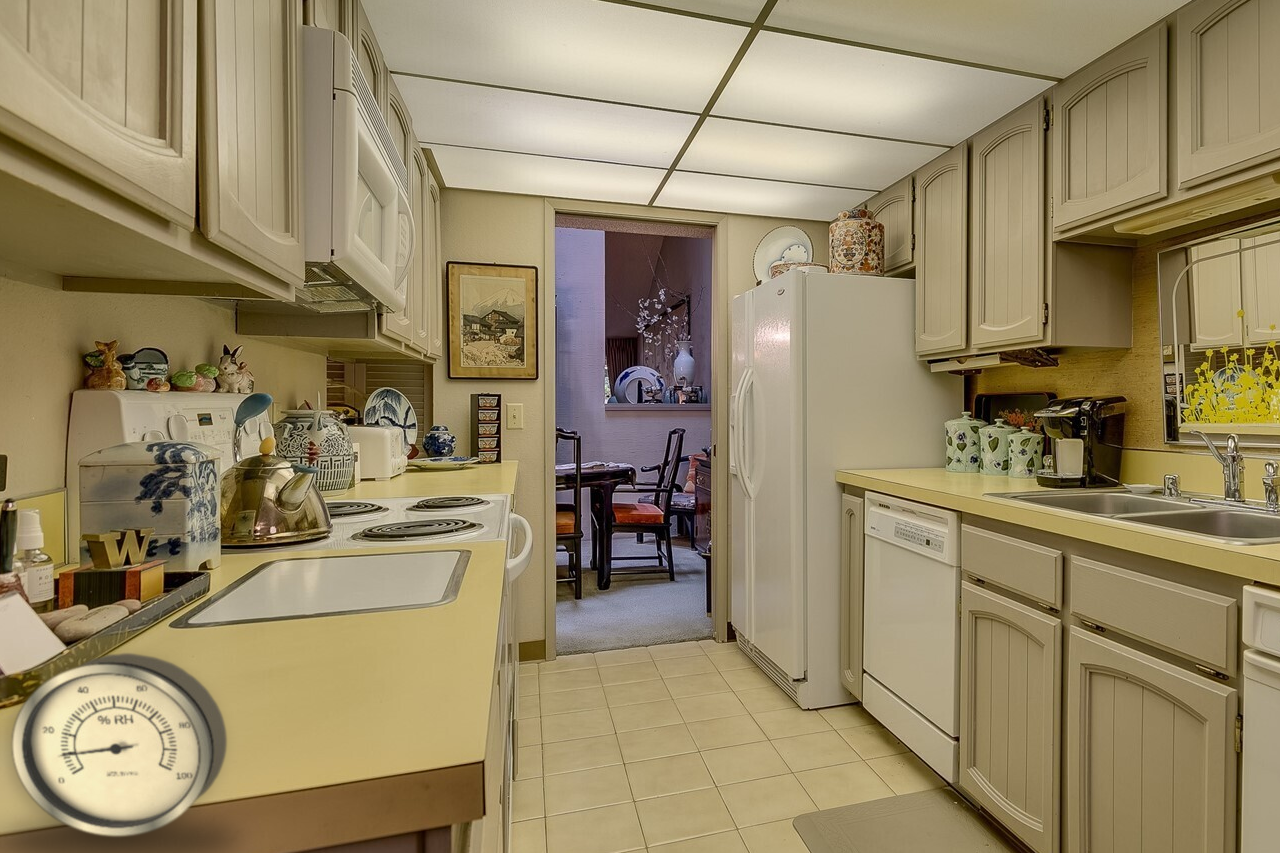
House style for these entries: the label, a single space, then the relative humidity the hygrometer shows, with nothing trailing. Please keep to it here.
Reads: 10 %
